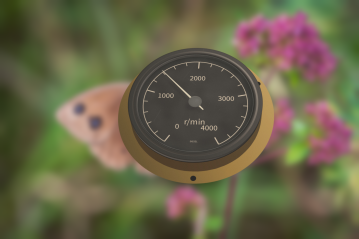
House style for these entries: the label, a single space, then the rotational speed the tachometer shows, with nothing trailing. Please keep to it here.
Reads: 1400 rpm
